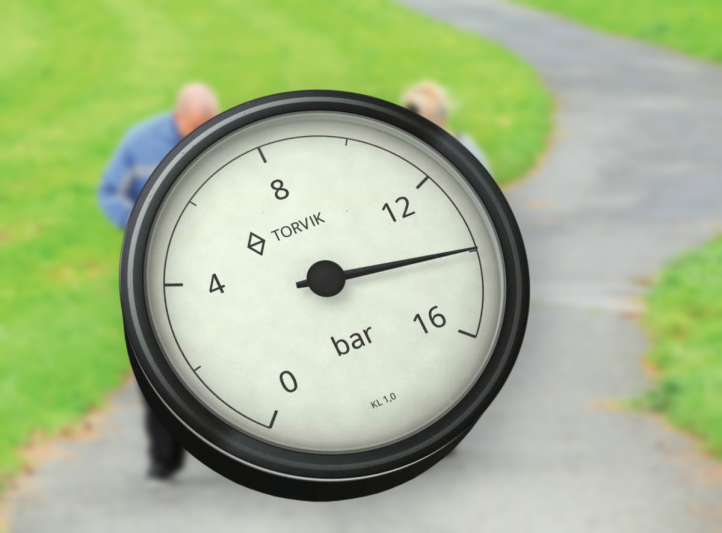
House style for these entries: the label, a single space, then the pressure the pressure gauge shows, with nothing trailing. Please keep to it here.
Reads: 14 bar
